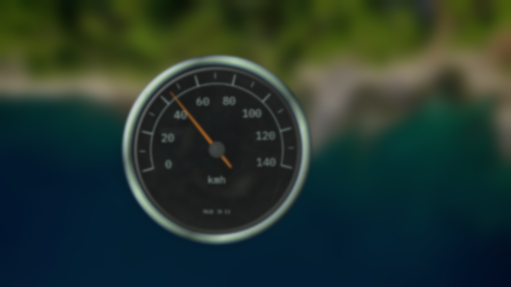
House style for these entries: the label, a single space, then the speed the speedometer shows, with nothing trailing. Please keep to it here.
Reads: 45 km/h
